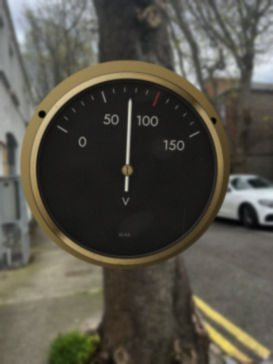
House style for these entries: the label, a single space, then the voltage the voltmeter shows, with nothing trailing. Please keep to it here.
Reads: 75 V
